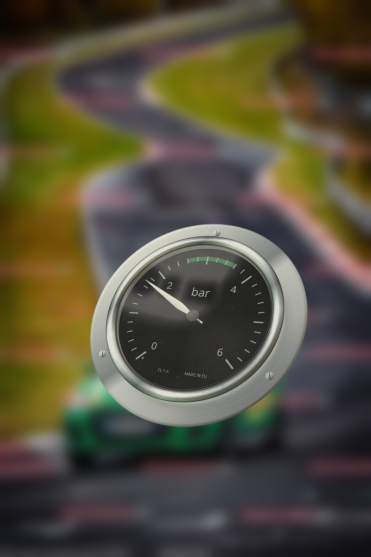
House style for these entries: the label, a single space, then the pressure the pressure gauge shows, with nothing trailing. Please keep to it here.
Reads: 1.7 bar
